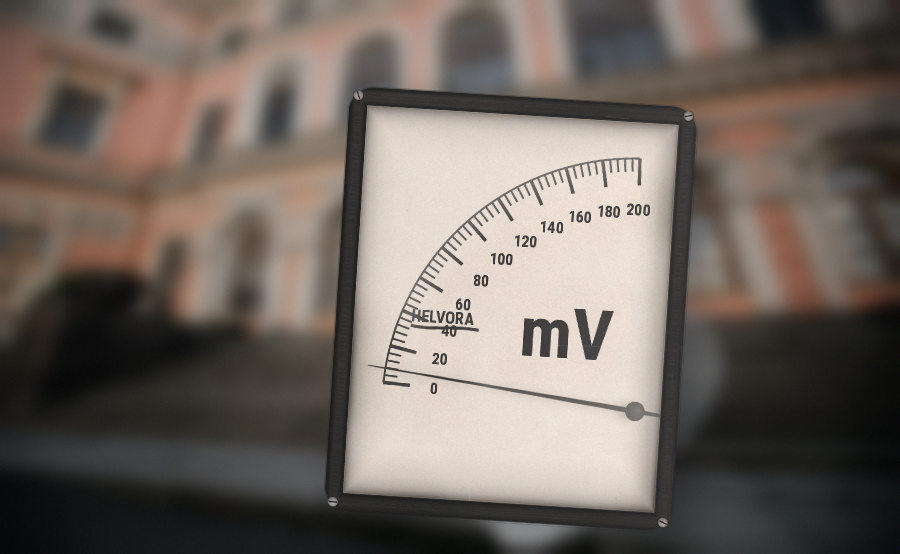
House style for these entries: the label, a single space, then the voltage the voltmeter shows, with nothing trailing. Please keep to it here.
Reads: 8 mV
